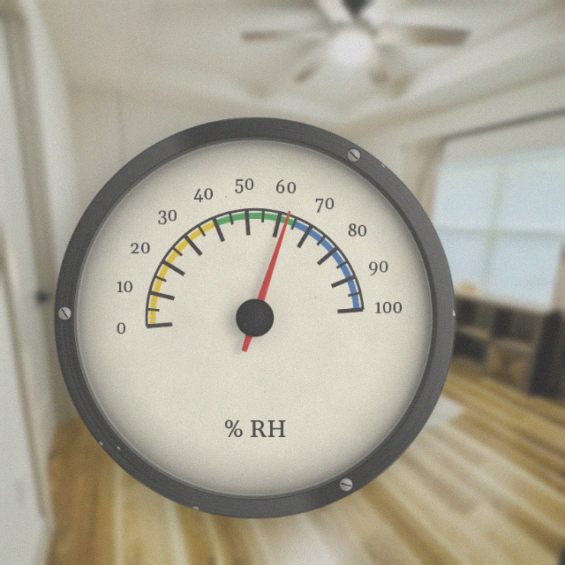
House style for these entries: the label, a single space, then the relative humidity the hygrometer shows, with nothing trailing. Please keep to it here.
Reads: 62.5 %
